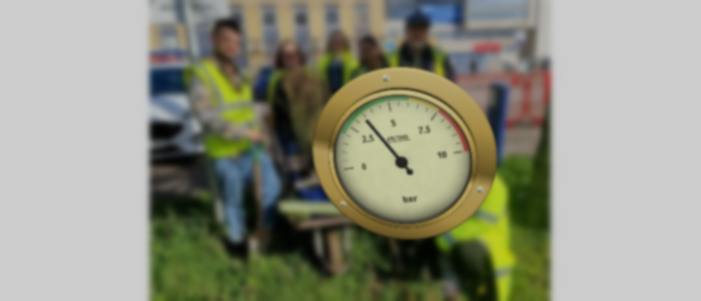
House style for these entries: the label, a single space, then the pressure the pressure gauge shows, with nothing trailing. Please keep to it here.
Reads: 3.5 bar
